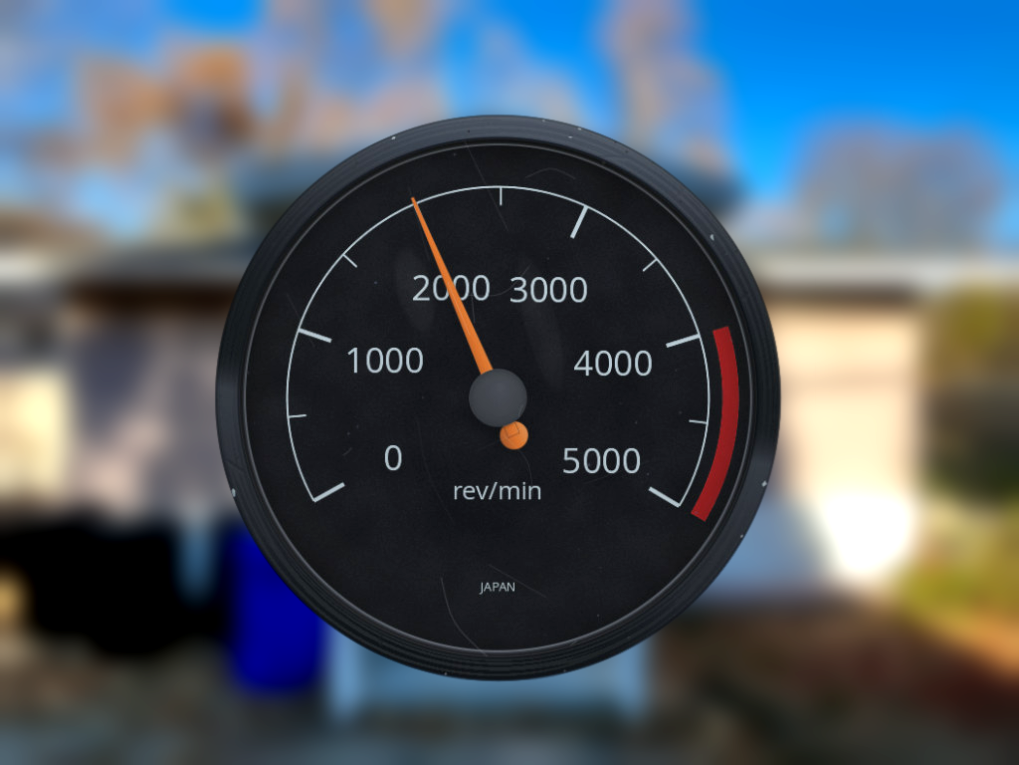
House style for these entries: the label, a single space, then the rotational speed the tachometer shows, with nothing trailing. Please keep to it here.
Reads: 2000 rpm
